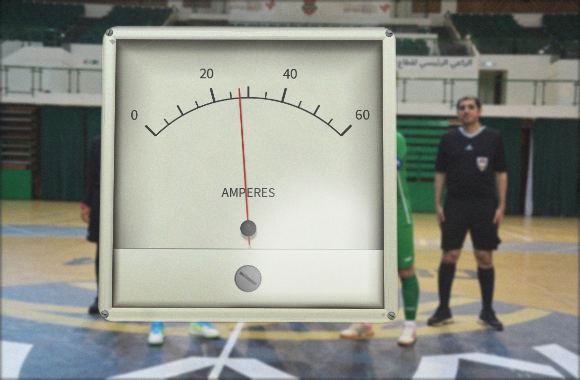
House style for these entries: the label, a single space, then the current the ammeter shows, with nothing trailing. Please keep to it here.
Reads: 27.5 A
